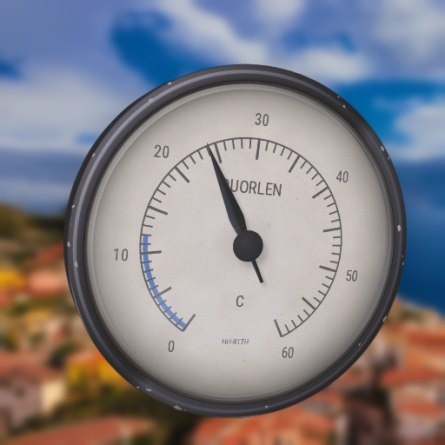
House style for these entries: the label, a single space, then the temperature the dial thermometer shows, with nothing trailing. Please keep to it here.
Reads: 24 °C
